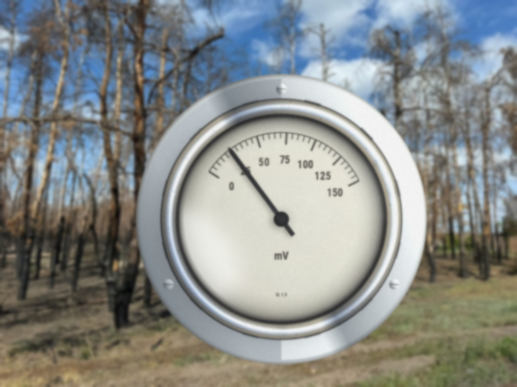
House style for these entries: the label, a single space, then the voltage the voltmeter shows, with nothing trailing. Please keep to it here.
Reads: 25 mV
